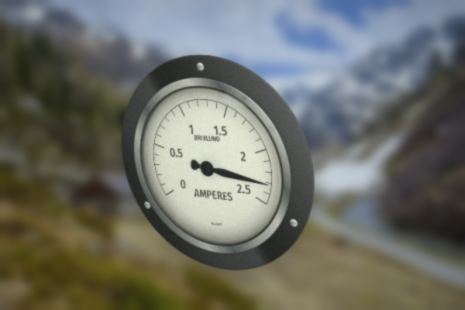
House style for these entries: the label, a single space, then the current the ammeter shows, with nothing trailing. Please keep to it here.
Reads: 2.3 A
